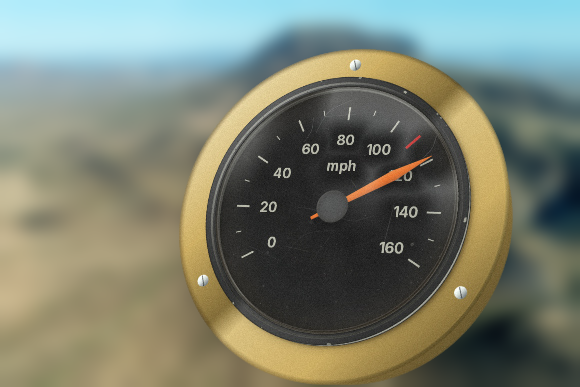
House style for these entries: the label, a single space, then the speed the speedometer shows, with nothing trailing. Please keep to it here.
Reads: 120 mph
